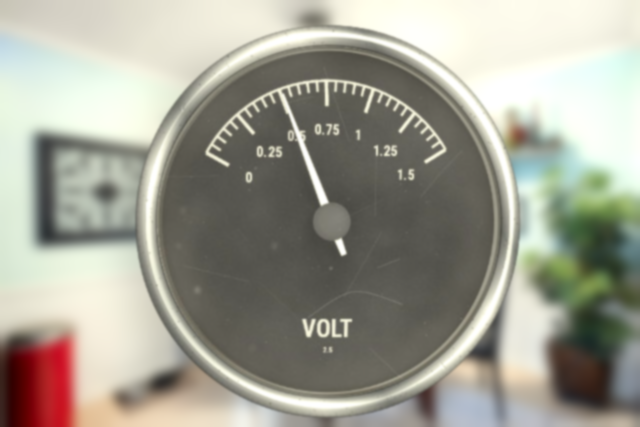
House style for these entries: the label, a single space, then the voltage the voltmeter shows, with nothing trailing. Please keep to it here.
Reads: 0.5 V
